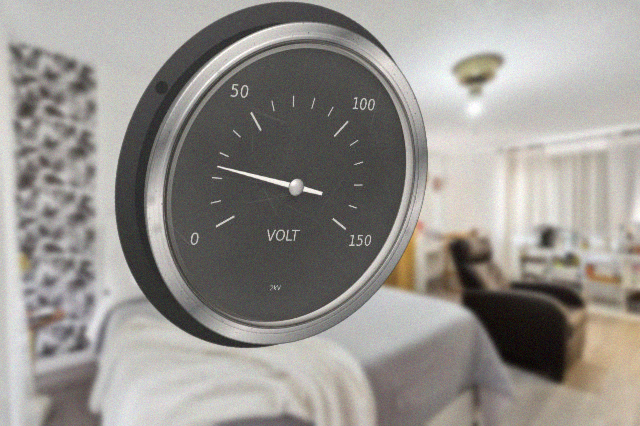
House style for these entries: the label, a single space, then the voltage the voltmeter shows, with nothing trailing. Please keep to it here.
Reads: 25 V
